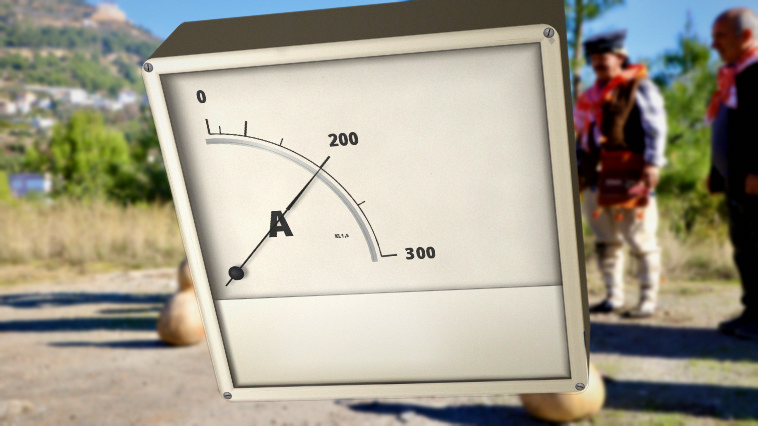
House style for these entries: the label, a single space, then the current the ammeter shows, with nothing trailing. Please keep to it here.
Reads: 200 A
